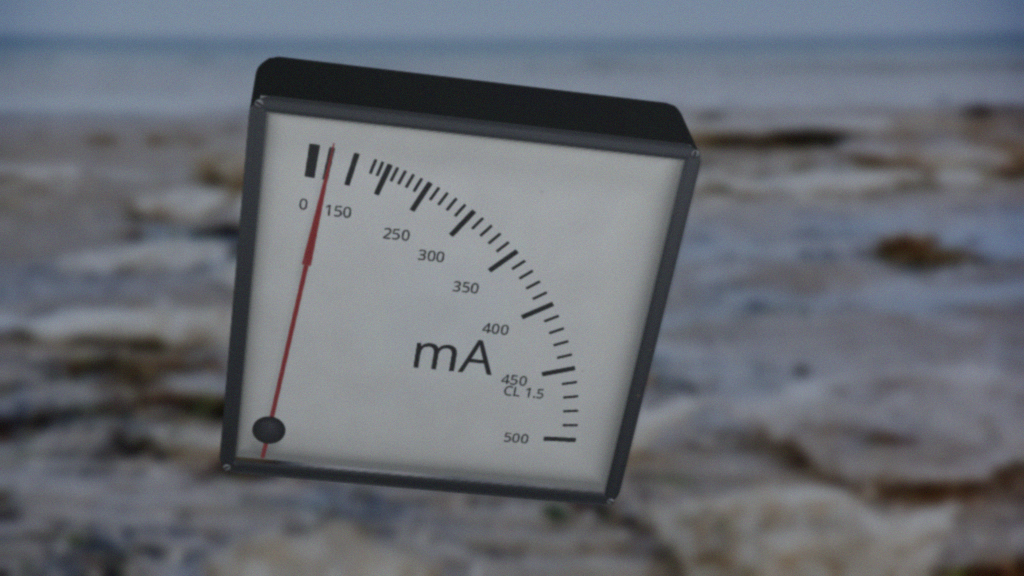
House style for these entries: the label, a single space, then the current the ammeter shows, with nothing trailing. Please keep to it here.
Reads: 100 mA
